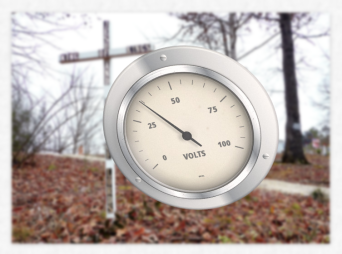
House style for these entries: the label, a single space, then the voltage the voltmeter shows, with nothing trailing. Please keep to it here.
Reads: 35 V
